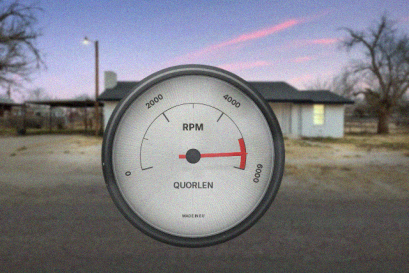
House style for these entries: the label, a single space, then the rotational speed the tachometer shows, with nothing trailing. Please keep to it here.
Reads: 5500 rpm
